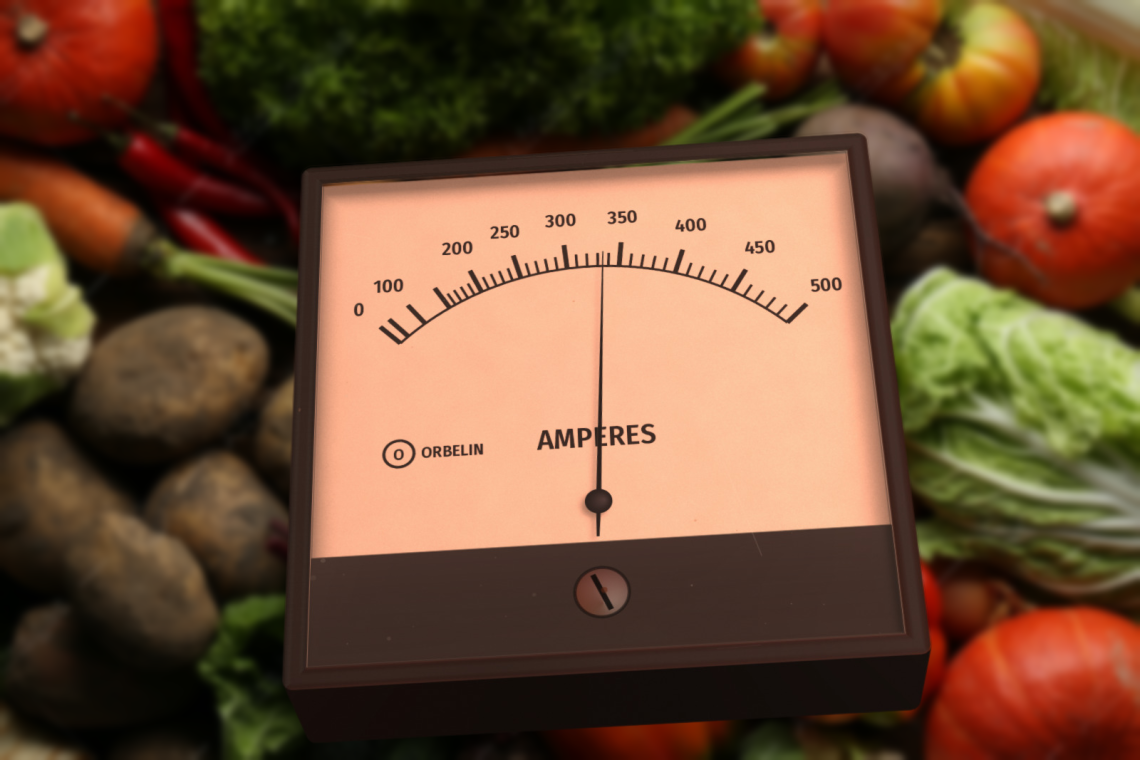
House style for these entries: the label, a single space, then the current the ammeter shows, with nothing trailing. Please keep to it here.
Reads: 335 A
